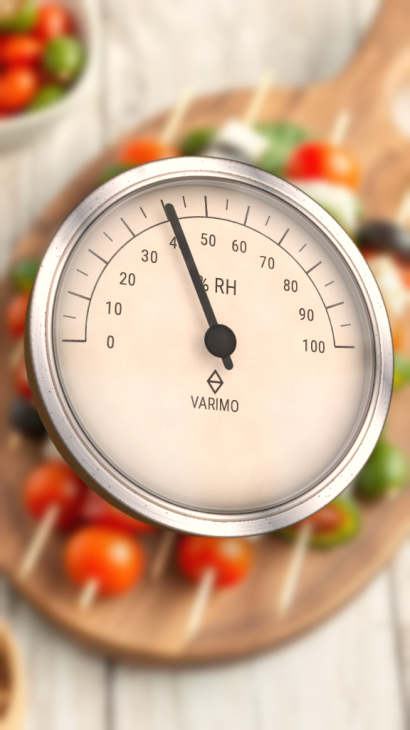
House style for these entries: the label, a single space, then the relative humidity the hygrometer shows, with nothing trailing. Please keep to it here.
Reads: 40 %
